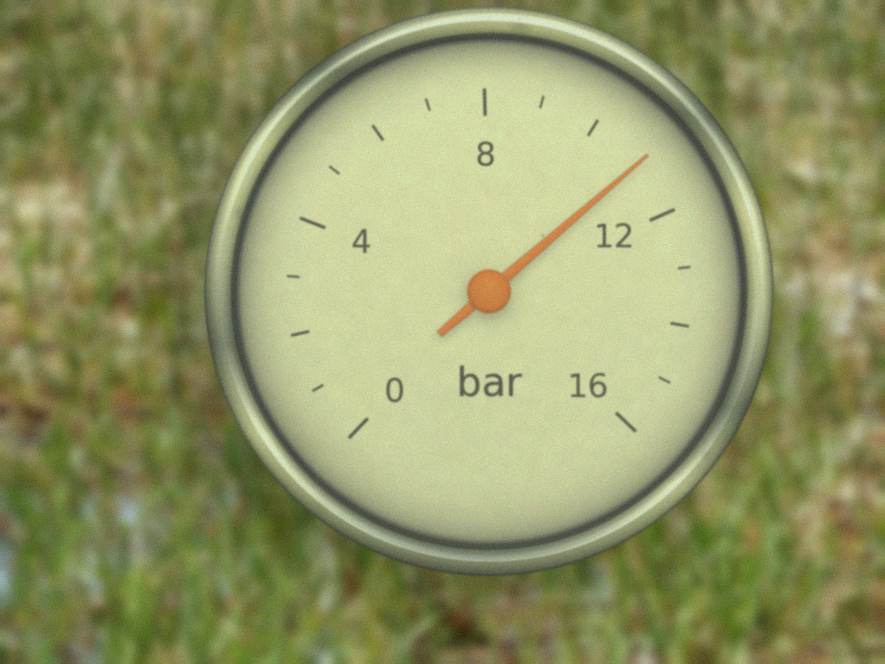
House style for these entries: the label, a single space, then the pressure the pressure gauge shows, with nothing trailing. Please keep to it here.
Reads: 11 bar
